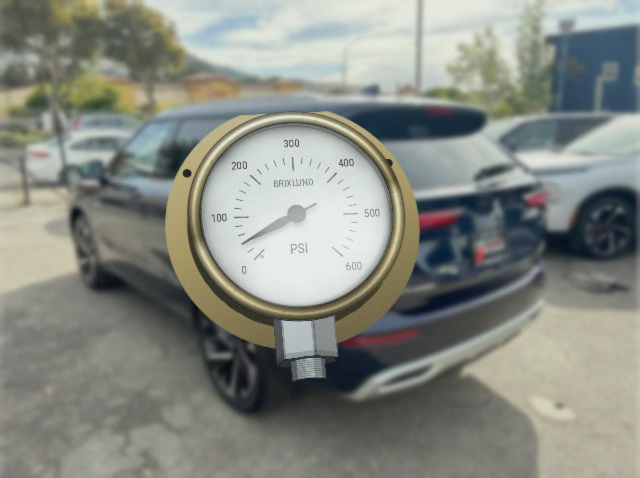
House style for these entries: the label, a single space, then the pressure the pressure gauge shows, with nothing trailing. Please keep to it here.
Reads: 40 psi
